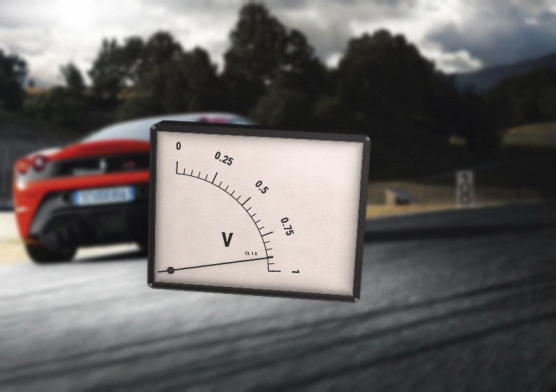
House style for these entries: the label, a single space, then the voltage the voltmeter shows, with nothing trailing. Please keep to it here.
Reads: 0.9 V
